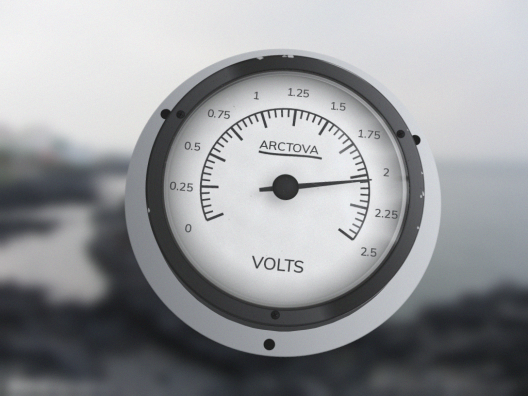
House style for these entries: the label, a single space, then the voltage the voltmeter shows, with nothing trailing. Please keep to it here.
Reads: 2.05 V
